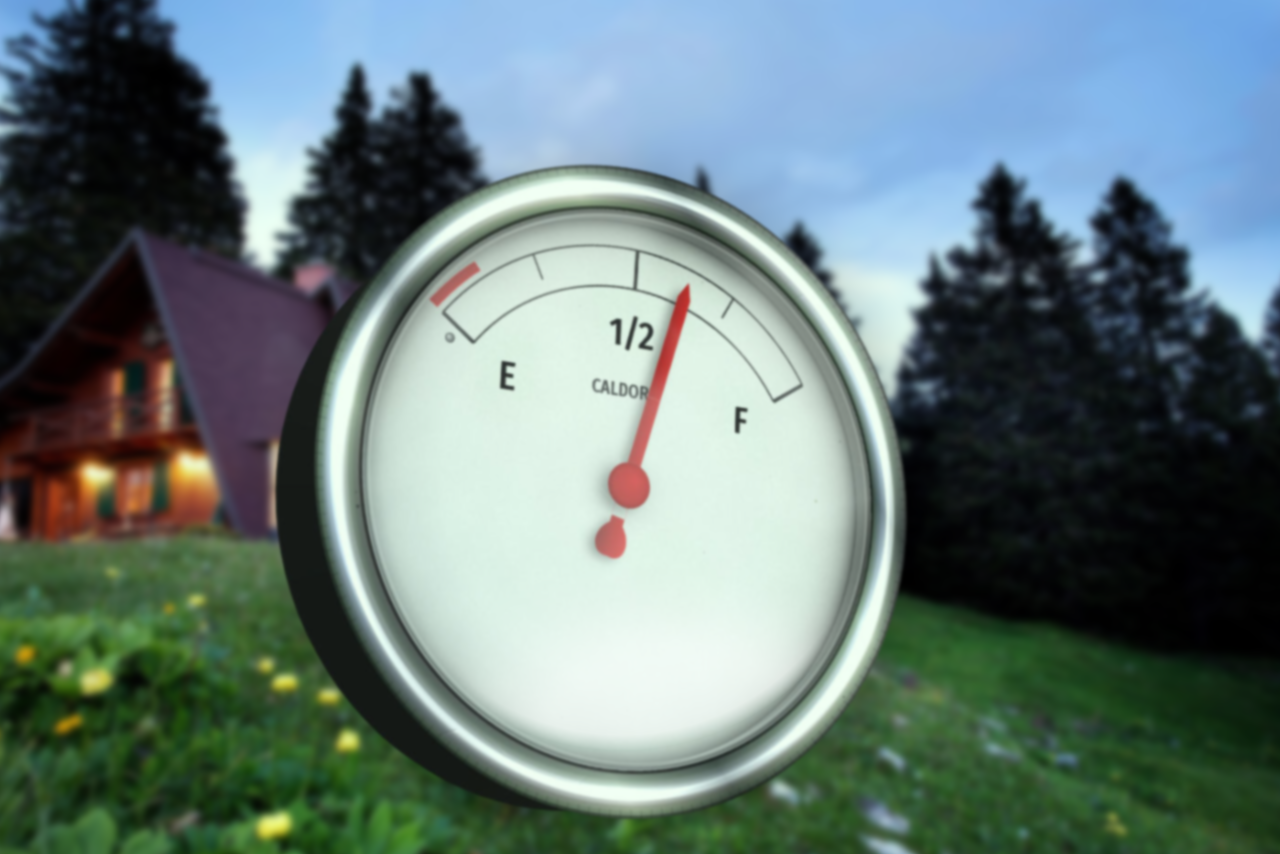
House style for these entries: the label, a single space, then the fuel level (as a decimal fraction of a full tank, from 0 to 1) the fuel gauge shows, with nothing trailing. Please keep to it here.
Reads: 0.625
